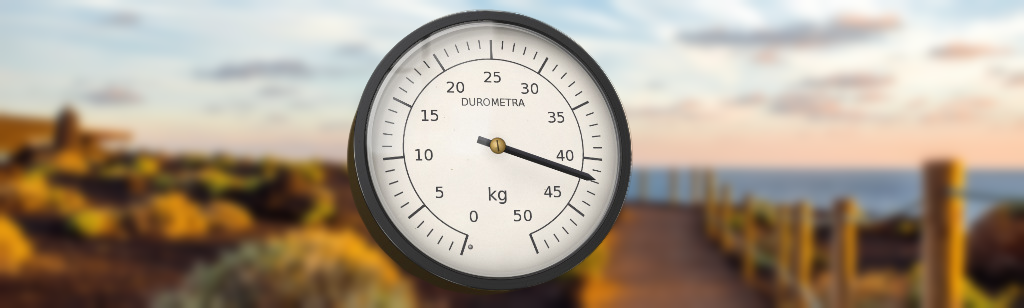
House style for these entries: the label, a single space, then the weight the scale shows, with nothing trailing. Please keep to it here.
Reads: 42 kg
